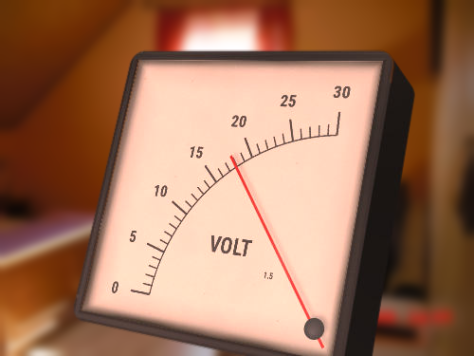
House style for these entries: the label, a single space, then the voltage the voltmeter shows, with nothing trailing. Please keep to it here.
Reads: 18 V
